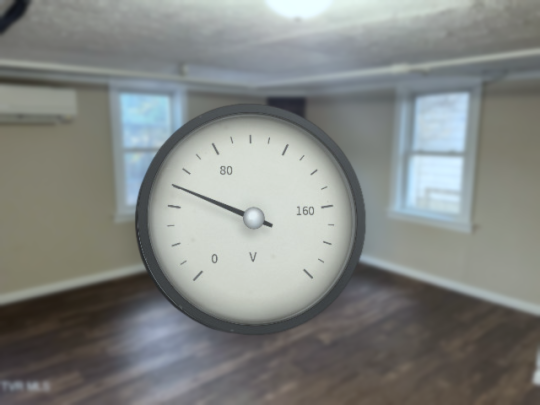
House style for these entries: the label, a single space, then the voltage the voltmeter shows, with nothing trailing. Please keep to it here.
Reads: 50 V
